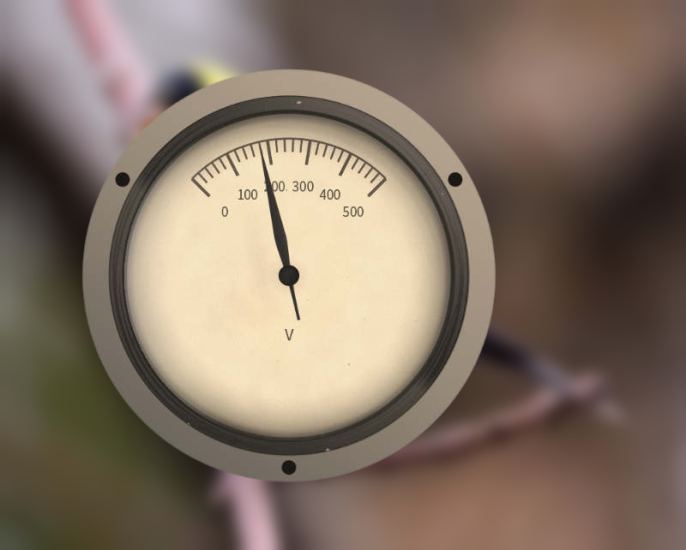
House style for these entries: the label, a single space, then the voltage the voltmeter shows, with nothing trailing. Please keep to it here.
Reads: 180 V
